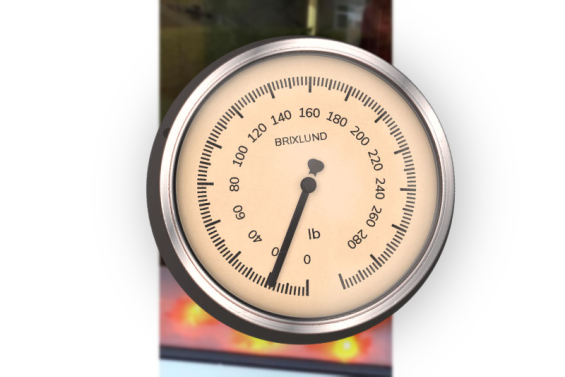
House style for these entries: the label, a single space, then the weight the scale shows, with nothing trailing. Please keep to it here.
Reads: 18 lb
